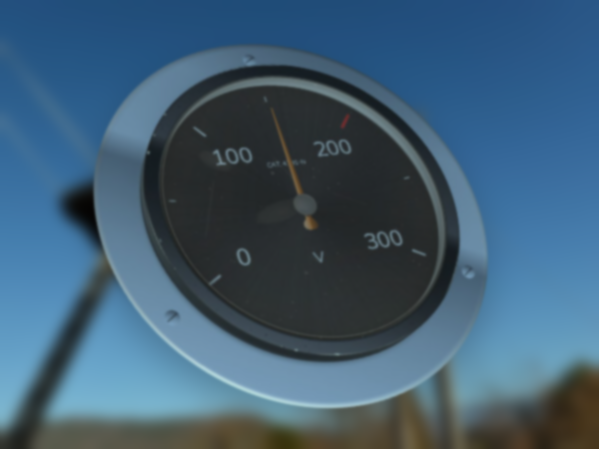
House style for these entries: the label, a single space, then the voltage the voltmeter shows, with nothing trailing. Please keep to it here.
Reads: 150 V
